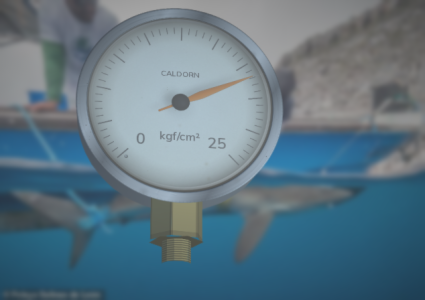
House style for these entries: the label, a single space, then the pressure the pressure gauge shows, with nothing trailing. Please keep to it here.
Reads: 18.5 kg/cm²
